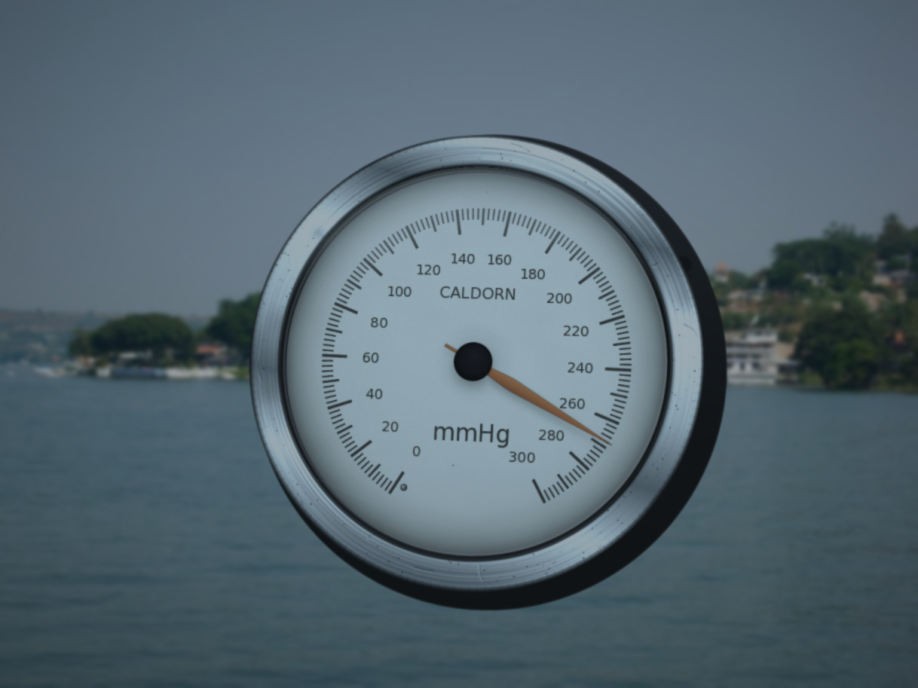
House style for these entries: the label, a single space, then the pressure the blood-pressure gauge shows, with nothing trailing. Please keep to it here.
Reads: 268 mmHg
